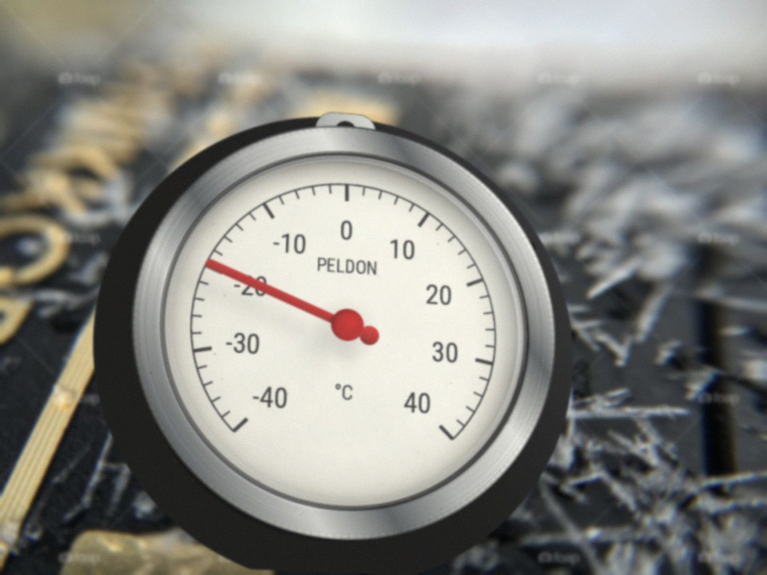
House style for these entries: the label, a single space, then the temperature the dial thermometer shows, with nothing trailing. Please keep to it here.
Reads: -20 °C
